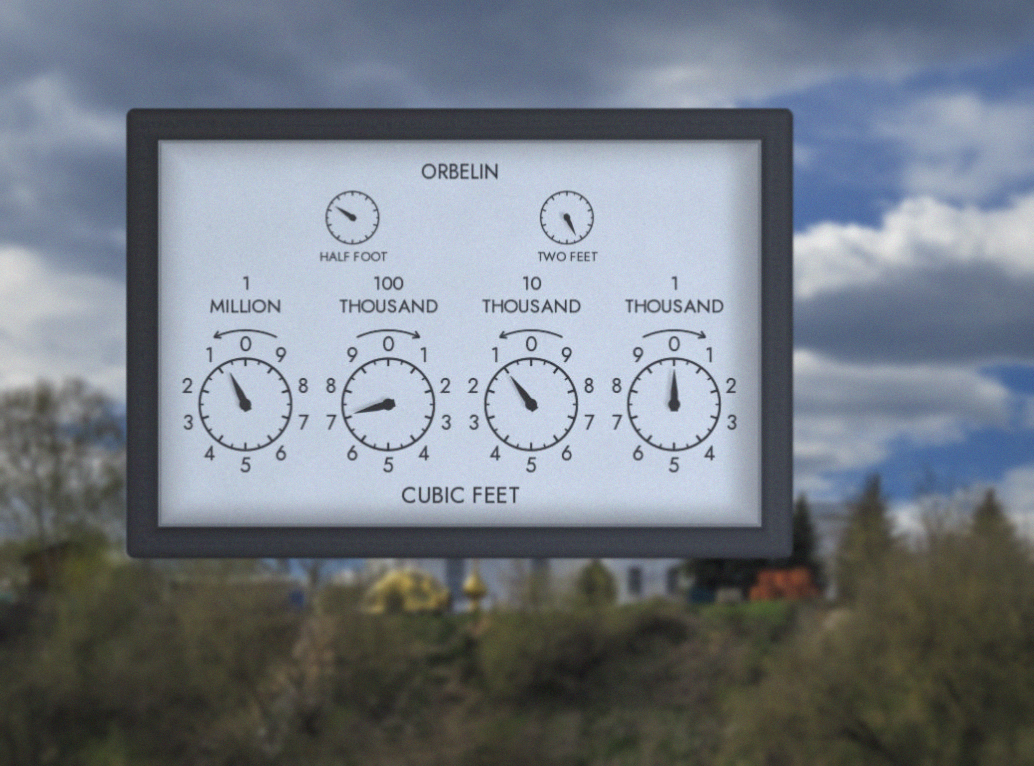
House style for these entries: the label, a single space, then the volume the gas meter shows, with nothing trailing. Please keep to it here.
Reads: 71000 ft³
